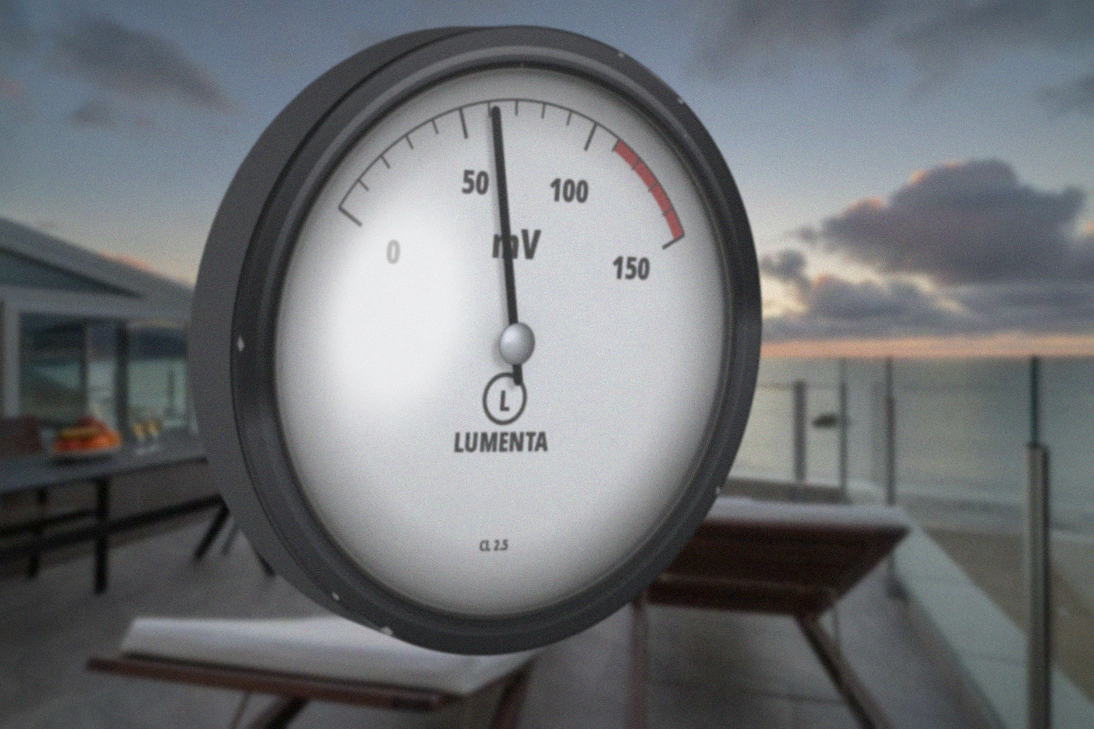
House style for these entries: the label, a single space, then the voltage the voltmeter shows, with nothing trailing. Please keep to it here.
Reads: 60 mV
